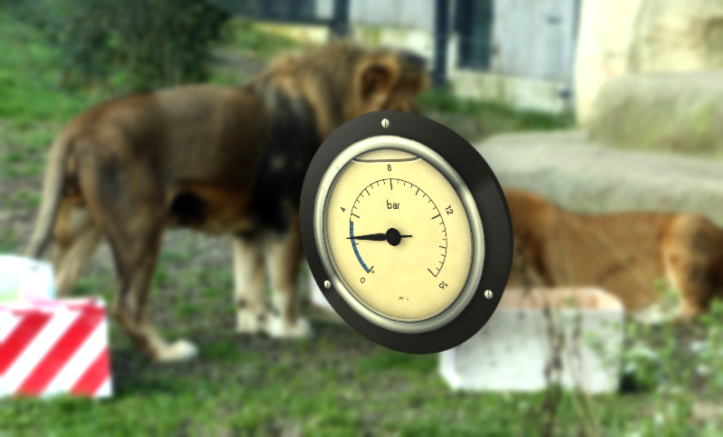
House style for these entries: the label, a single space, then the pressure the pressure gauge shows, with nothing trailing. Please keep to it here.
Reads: 2.5 bar
